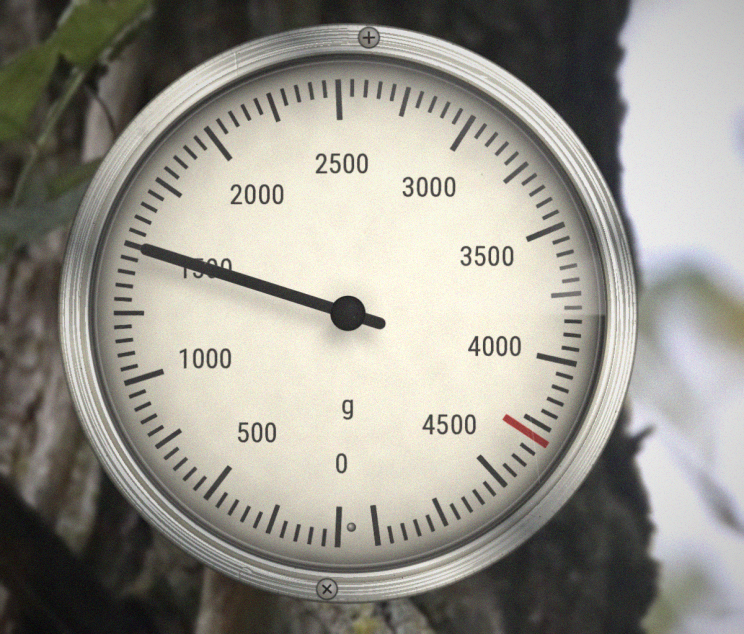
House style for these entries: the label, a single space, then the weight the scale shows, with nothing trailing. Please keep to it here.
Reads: 1500 g
